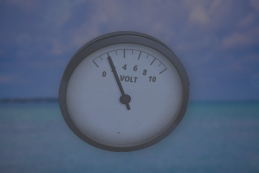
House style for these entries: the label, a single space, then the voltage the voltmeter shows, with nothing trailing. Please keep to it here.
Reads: 2 V
